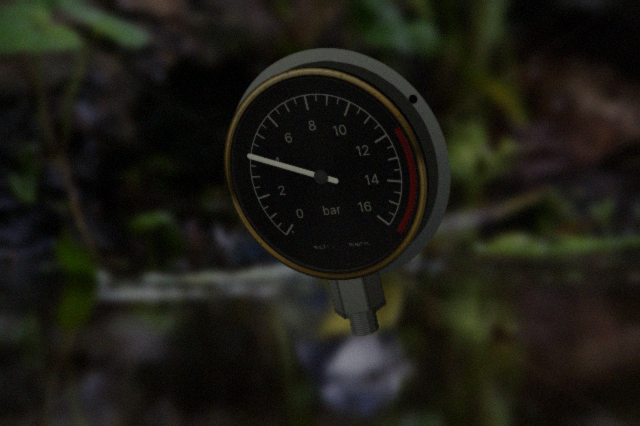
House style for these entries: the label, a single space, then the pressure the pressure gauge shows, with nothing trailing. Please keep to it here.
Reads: 4 bar
